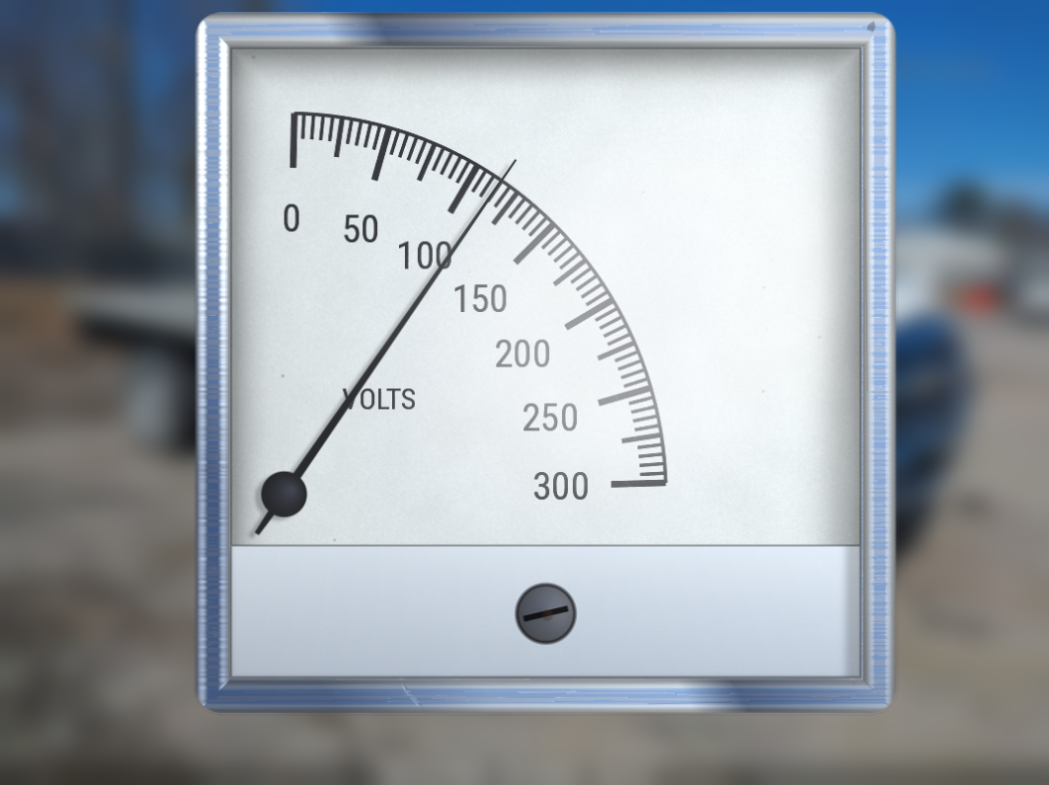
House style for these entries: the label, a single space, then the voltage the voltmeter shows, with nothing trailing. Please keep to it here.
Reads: 115 V
